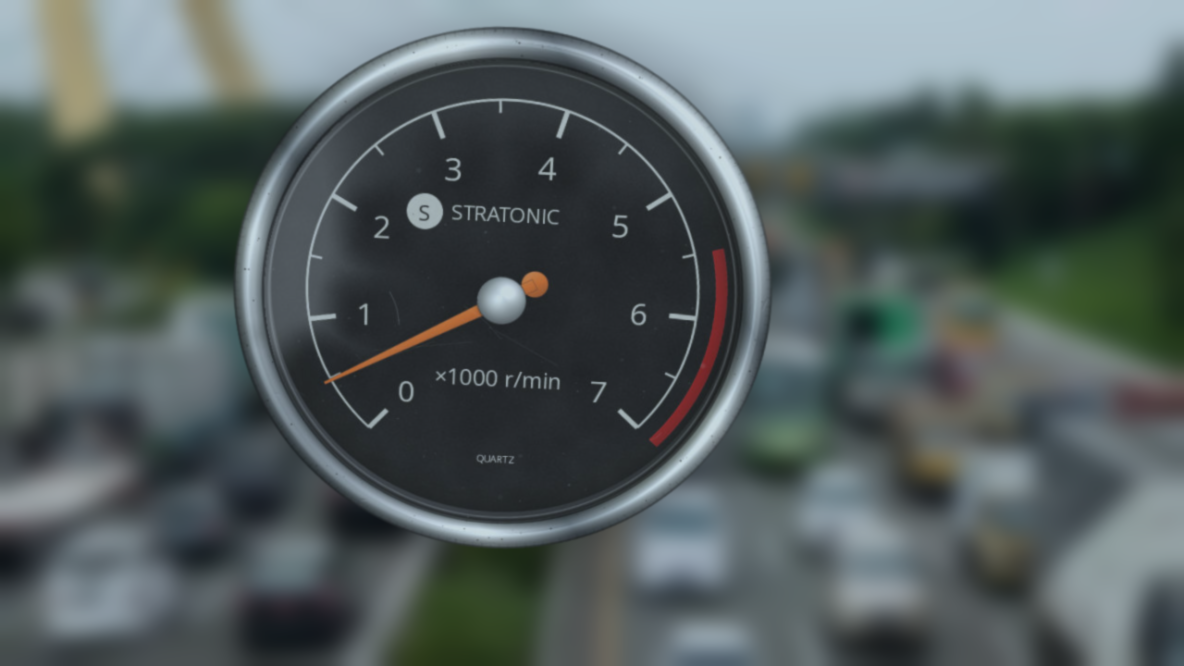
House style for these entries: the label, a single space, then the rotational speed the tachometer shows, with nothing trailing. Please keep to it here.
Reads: 500 rpm
